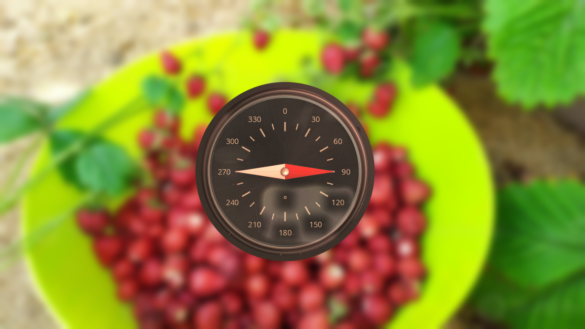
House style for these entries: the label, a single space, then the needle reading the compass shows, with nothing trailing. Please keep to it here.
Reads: 90 °
